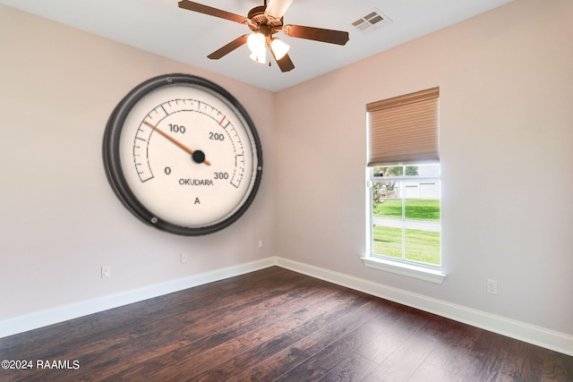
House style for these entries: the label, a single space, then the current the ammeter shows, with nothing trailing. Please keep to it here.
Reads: 70 A
